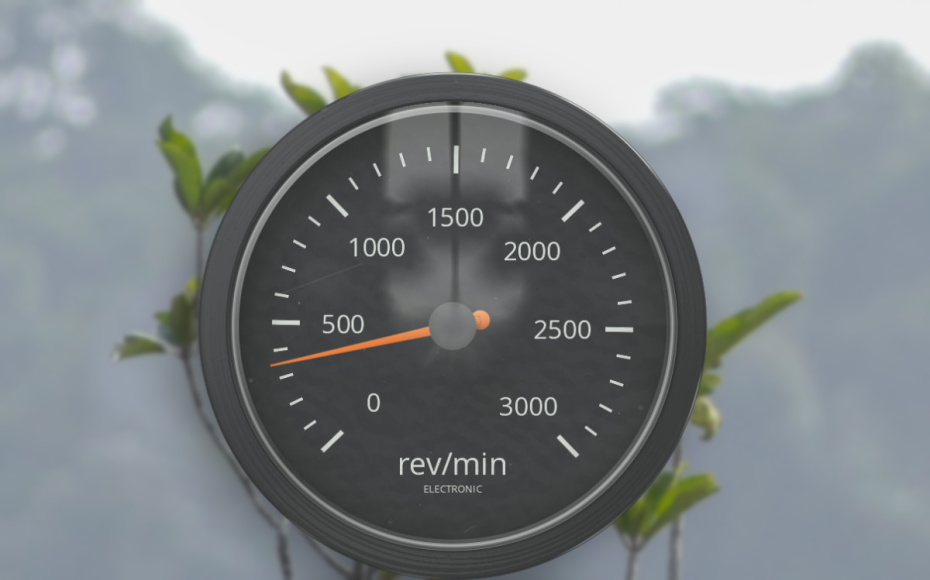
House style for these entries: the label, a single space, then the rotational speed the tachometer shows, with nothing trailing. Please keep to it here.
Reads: 350 rpm
